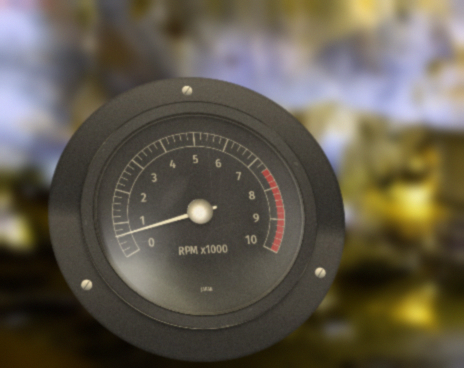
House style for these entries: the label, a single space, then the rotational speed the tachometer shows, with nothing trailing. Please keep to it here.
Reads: 600 rpm
